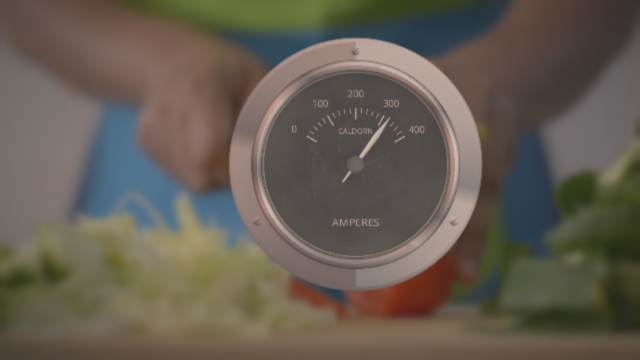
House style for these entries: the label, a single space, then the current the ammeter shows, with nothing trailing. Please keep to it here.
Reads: 320 A
